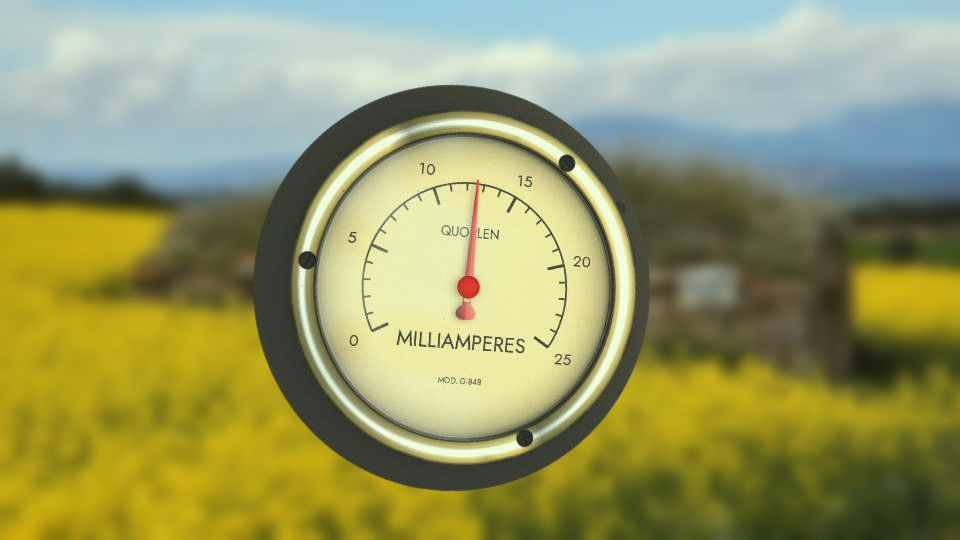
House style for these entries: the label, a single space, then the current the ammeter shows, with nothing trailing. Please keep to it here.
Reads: 12.5 mA
